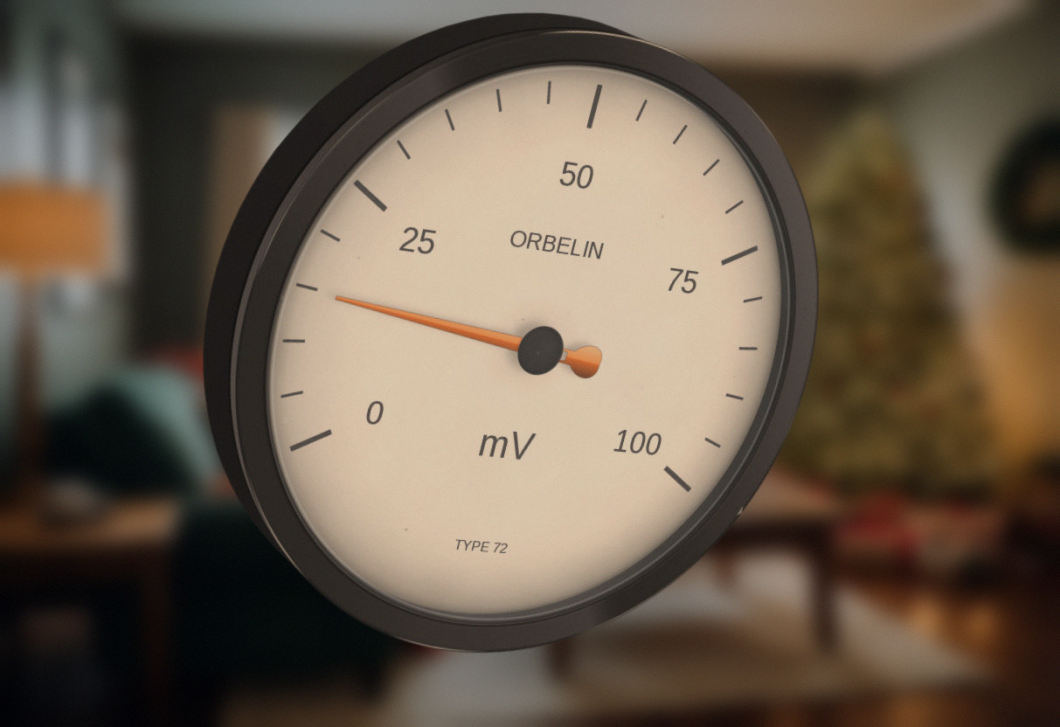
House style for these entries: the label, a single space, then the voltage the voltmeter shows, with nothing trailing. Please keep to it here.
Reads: 15 mV
